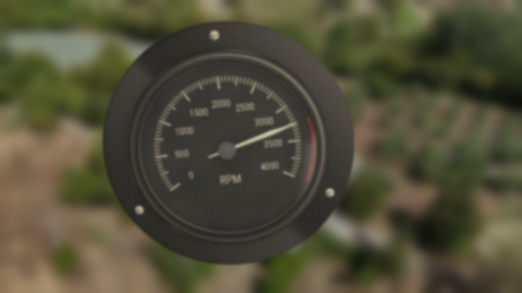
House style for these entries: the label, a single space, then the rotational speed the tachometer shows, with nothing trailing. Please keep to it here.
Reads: 3250 rpm
